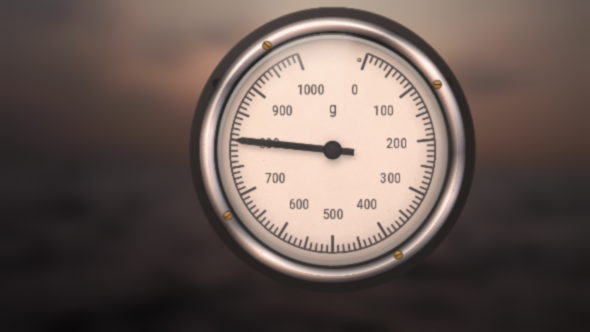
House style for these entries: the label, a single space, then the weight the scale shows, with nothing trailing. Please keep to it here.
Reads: 800 g
